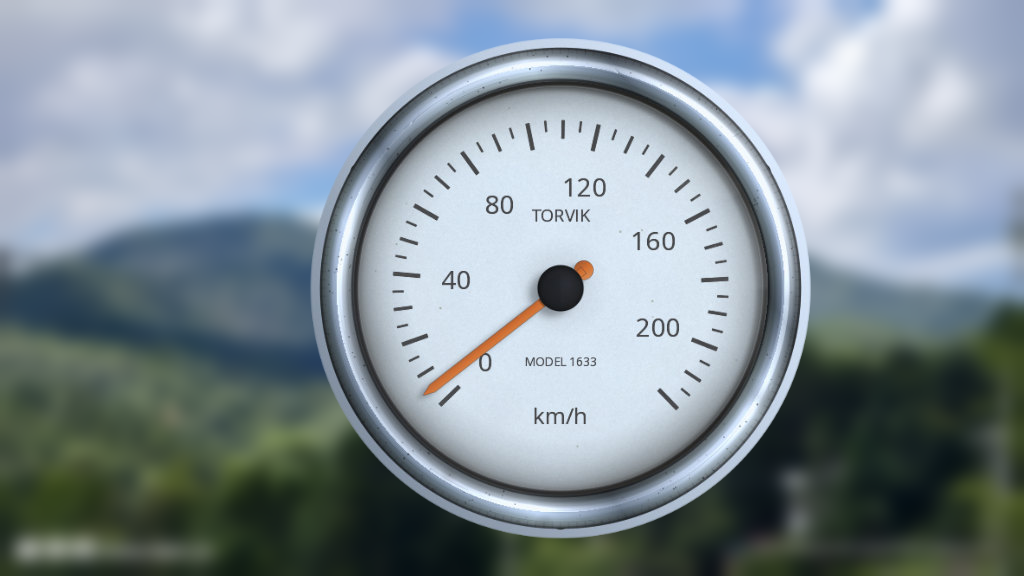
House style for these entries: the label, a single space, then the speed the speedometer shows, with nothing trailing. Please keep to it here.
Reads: 5 km/h
